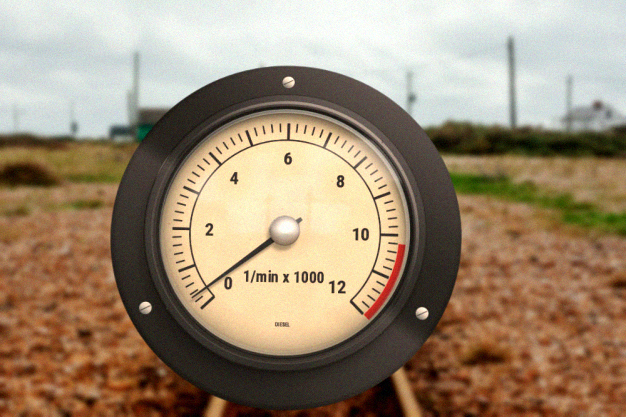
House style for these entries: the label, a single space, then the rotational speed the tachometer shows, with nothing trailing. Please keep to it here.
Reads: 300 rpm
